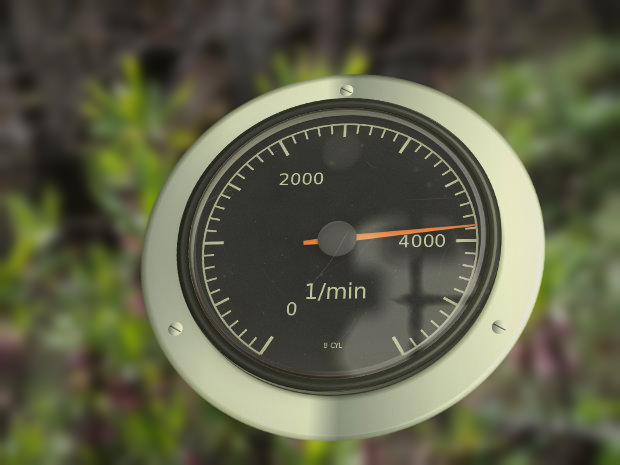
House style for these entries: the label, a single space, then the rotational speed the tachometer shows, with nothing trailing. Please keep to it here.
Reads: 3900 rpm
